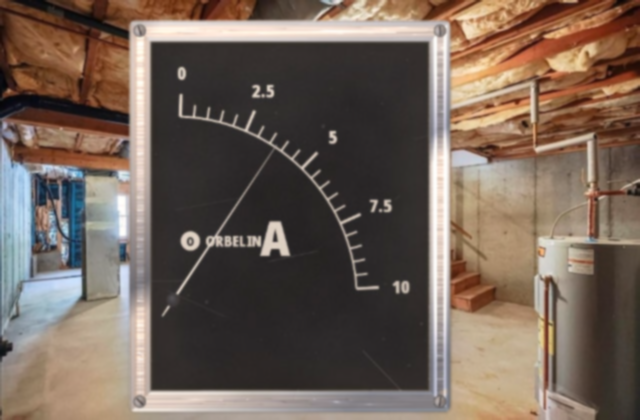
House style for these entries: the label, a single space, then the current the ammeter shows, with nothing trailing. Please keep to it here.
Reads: 3.75 A
